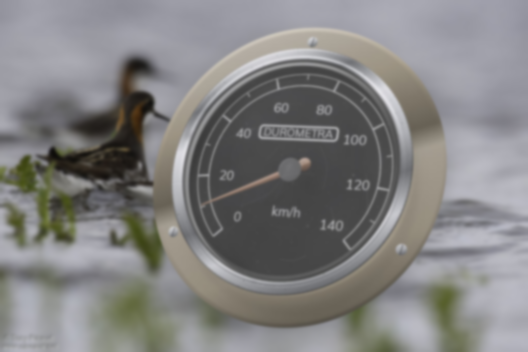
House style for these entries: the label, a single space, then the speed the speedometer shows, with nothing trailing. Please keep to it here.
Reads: 10 km/h
